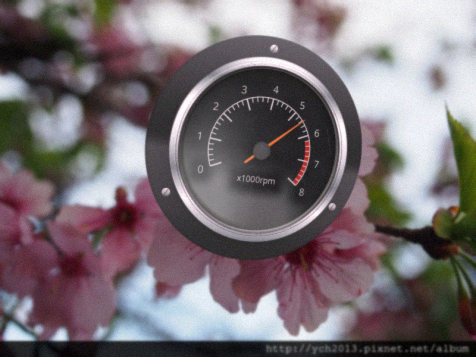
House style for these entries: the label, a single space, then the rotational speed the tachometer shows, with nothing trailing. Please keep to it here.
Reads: 5400 rpm
